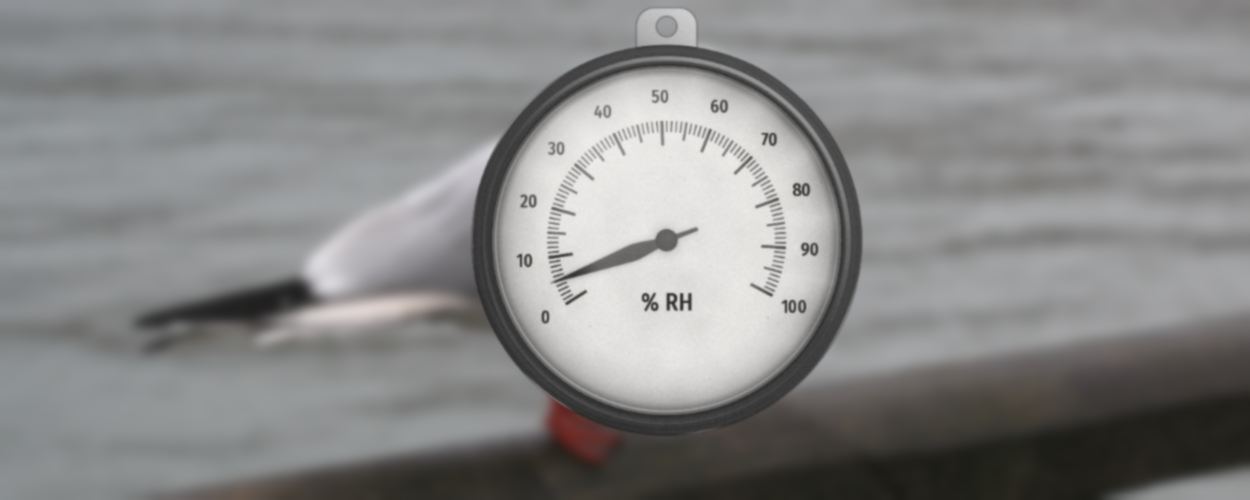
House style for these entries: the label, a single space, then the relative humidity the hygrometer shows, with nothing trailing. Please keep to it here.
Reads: 5 %
